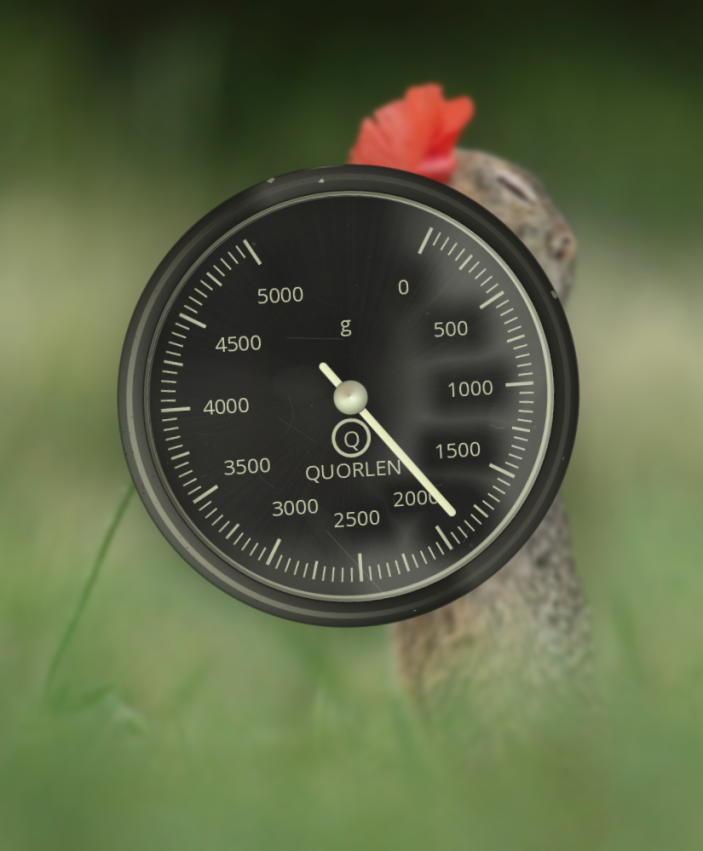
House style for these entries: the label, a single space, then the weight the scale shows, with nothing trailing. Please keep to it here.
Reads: 1875 g
